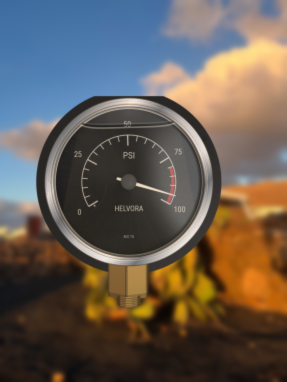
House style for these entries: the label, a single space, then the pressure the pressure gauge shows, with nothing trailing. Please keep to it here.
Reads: 95 psi
